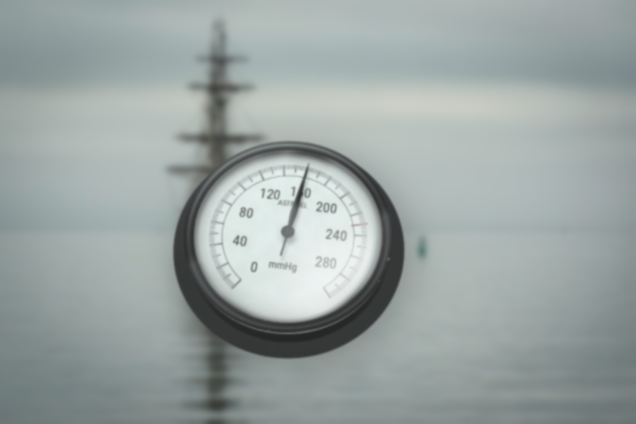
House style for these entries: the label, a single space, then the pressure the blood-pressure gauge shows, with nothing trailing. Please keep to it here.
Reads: 160 mmHg
